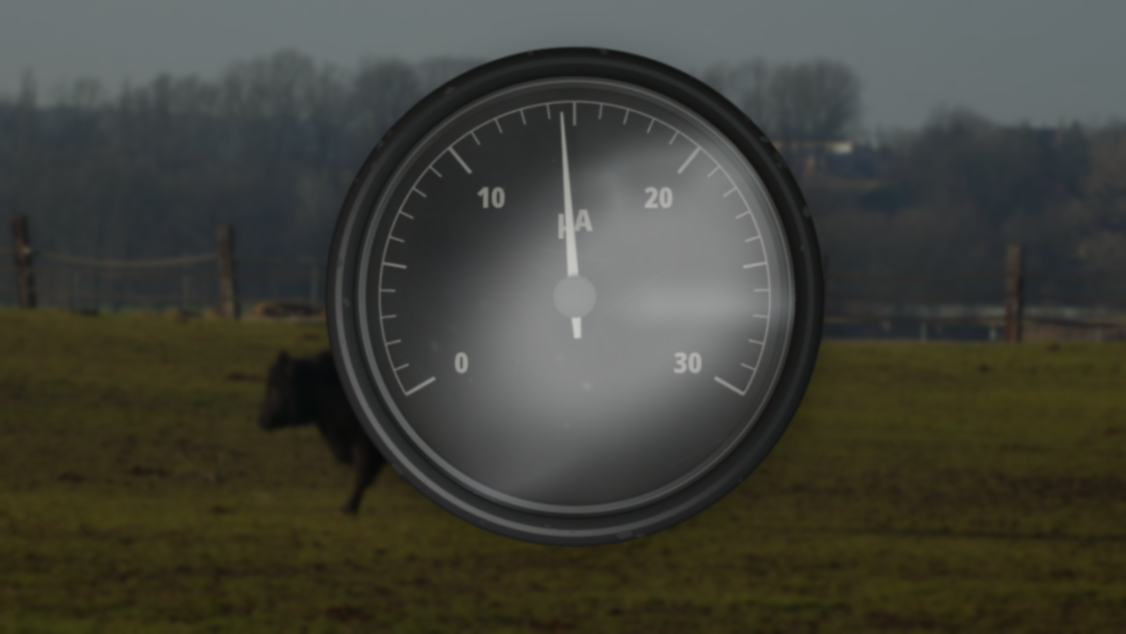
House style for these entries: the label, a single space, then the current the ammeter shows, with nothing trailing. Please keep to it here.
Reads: 14.5 µA
